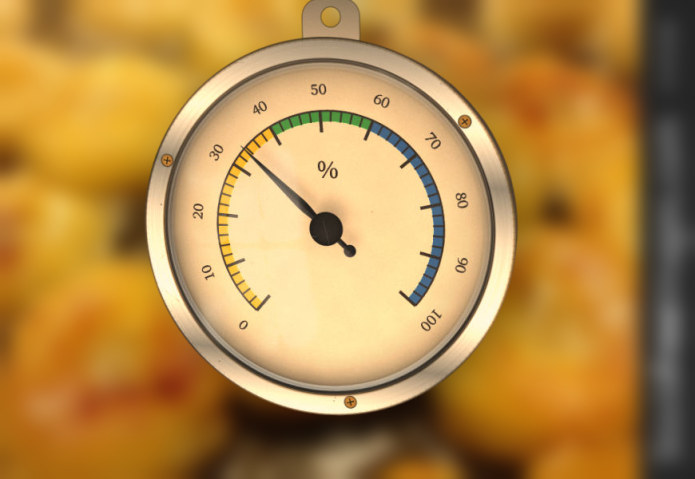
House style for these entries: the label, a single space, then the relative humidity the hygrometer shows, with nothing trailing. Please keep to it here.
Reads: 34 %
